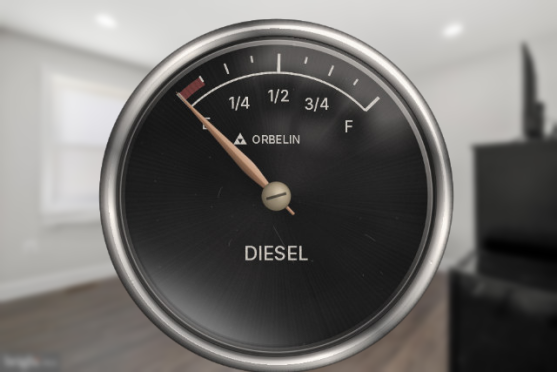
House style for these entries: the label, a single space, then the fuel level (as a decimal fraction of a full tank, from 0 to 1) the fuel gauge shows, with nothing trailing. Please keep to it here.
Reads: 0
